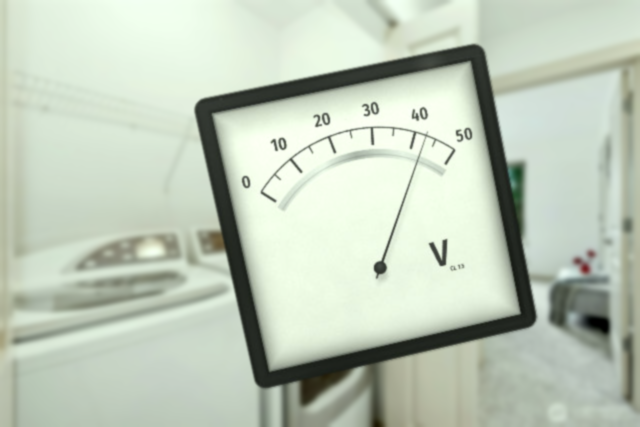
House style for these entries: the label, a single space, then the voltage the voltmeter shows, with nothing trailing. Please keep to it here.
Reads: 42.5 V
